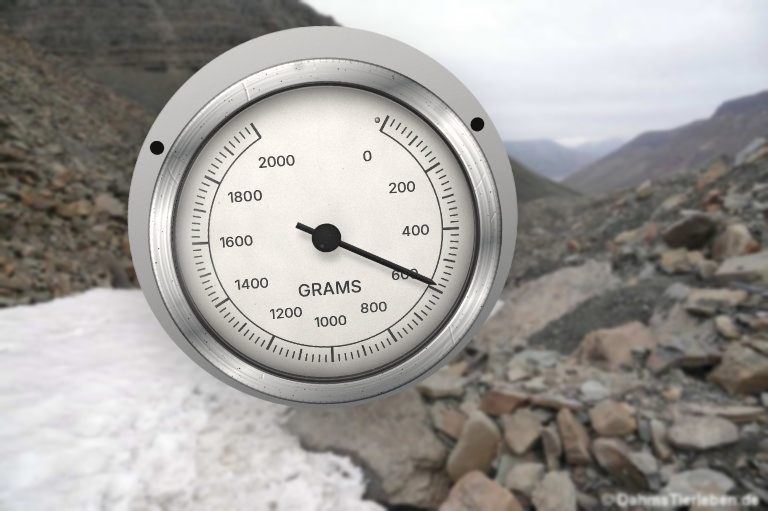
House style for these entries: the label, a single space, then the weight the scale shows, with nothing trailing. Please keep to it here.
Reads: 580 g
